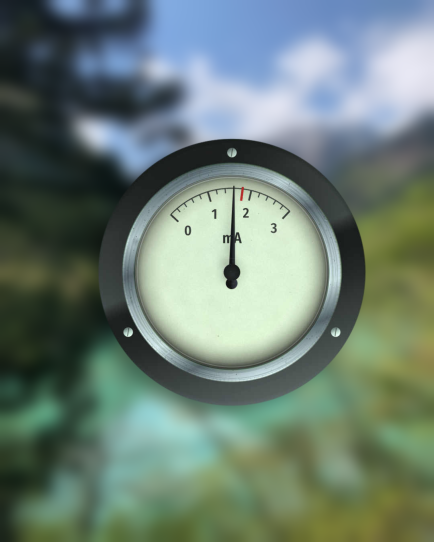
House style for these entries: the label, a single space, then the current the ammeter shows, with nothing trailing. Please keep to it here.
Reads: 1.6 mA
